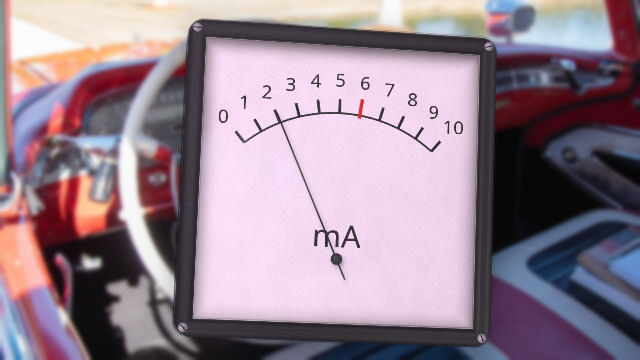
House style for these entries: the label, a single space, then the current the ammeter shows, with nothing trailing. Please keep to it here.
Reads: 2 mA
